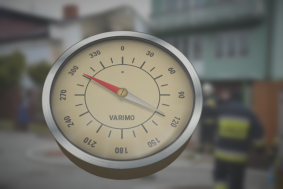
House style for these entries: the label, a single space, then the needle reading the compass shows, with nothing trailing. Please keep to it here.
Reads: 300 °
